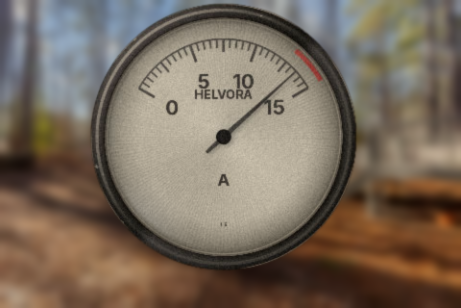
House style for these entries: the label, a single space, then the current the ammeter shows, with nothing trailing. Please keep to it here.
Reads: 13.5 A
